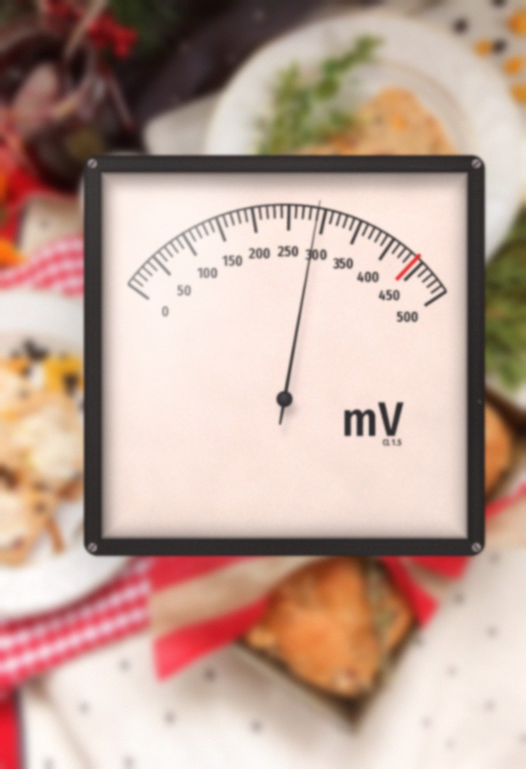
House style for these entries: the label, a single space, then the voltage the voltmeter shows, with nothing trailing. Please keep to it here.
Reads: 290 mV
